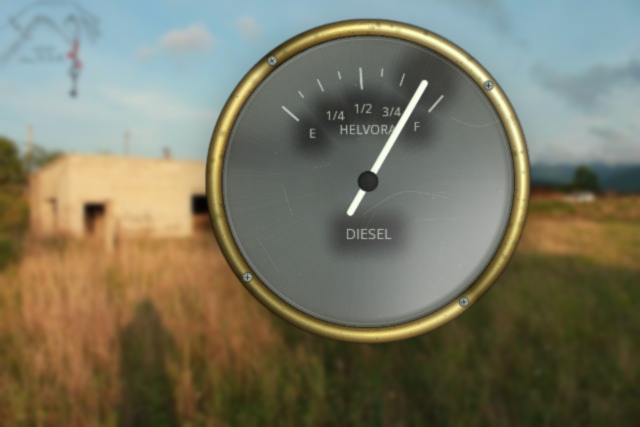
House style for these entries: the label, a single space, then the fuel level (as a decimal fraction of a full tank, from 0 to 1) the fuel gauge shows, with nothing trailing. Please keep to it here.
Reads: 0.875
